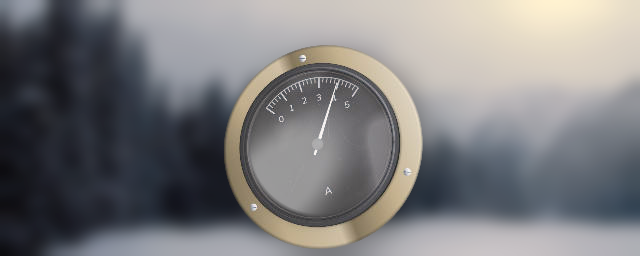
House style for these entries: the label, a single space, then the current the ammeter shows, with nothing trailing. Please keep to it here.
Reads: 4 A
